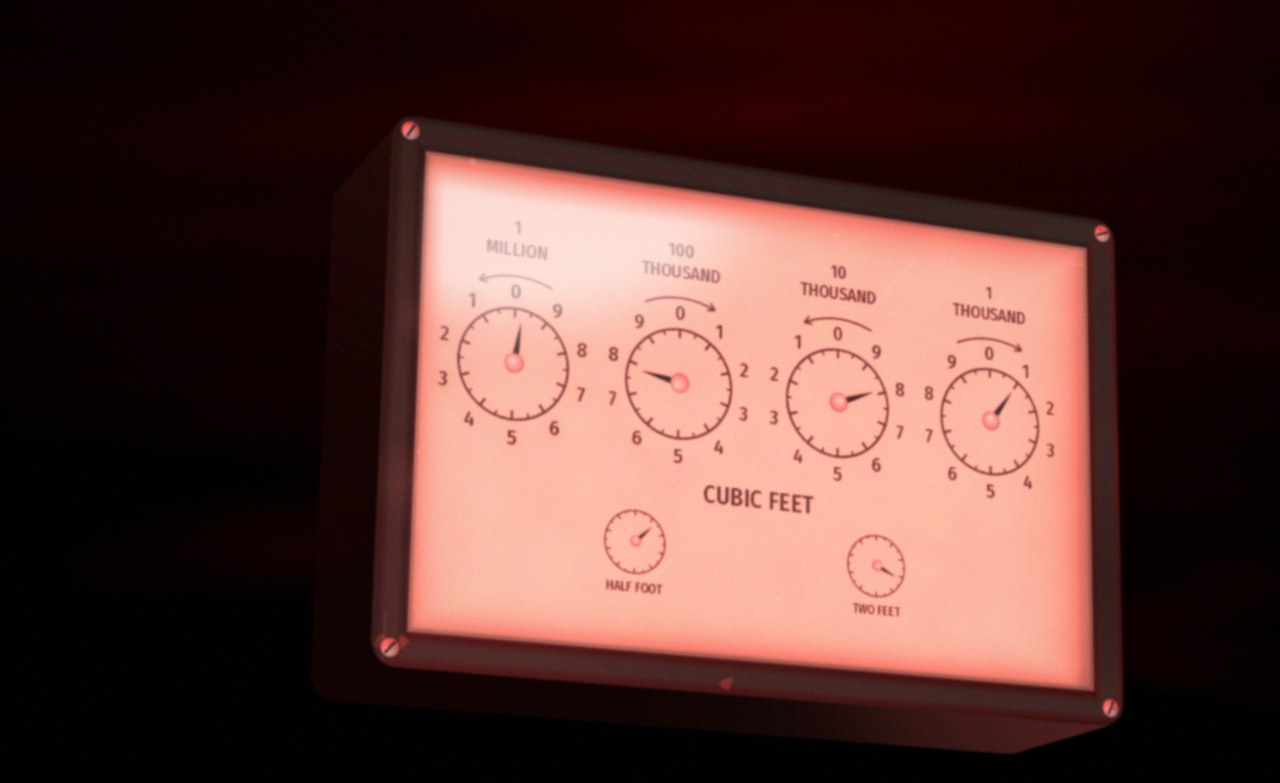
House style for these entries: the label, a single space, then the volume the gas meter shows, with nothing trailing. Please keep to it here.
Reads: 978100 ft³
